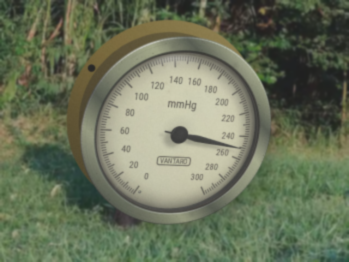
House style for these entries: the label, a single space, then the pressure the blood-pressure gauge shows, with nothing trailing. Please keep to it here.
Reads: 250 mmHg
